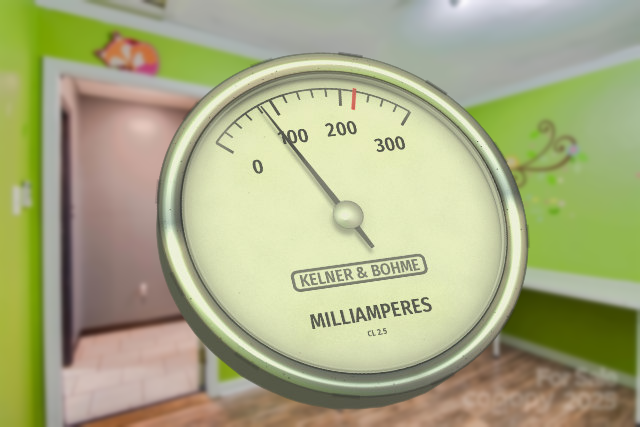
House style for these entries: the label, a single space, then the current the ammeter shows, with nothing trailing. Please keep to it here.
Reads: 80 mA
